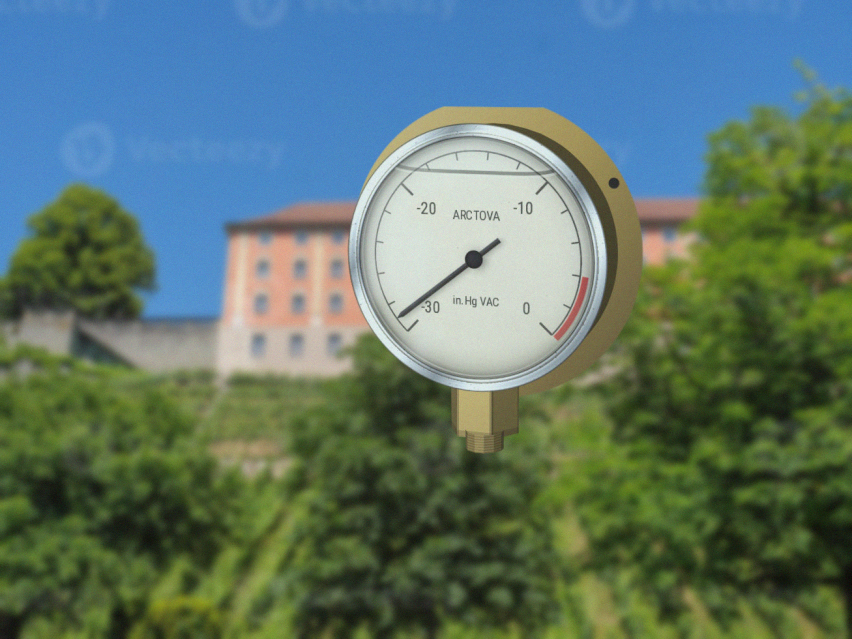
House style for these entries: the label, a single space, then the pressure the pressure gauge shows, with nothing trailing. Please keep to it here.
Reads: -29 inHg
